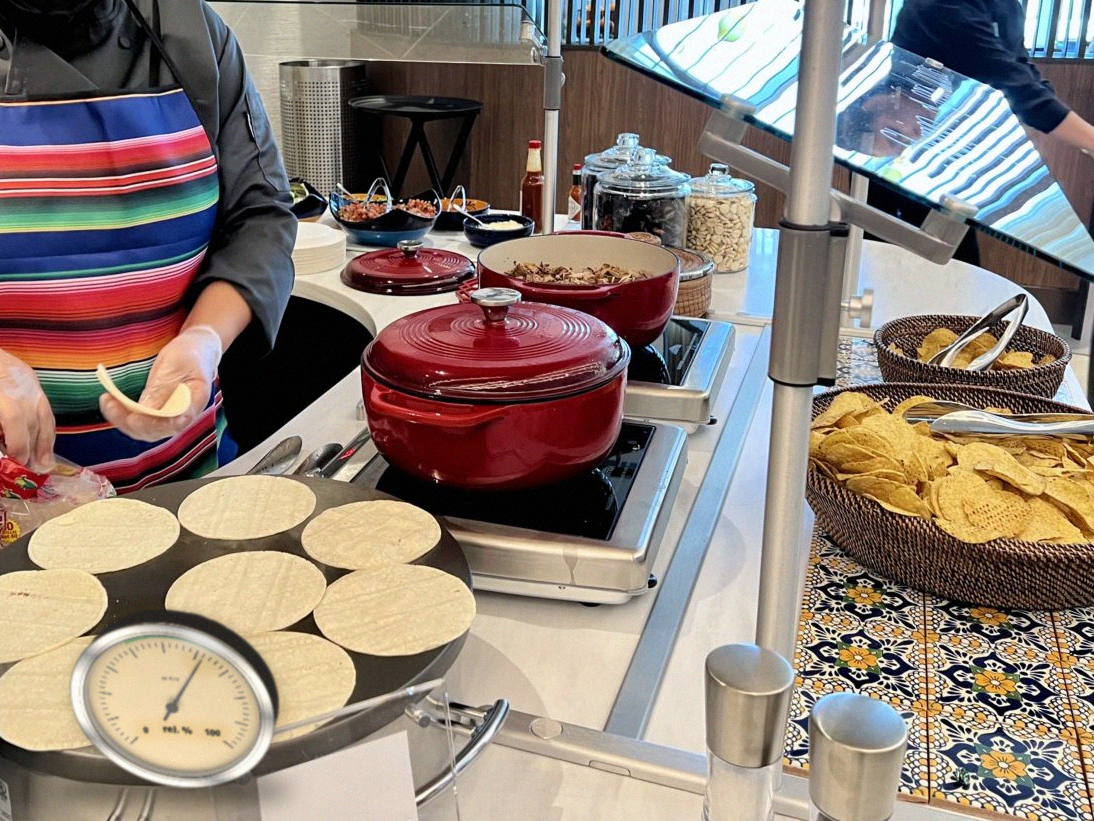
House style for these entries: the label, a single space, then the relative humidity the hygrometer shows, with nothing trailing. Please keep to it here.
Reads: 62 %
